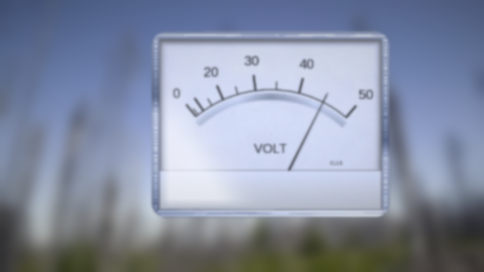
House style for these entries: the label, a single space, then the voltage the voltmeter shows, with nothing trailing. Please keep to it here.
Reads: 45 V
